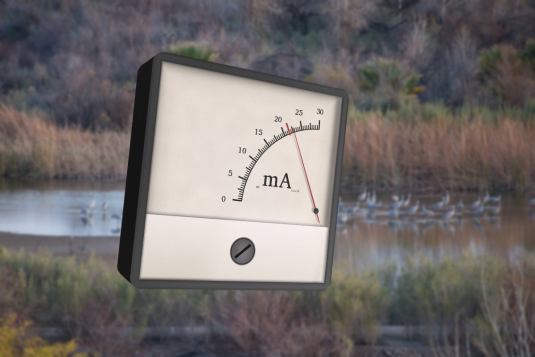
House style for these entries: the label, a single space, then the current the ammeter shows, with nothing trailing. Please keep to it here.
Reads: 22.5 mA
